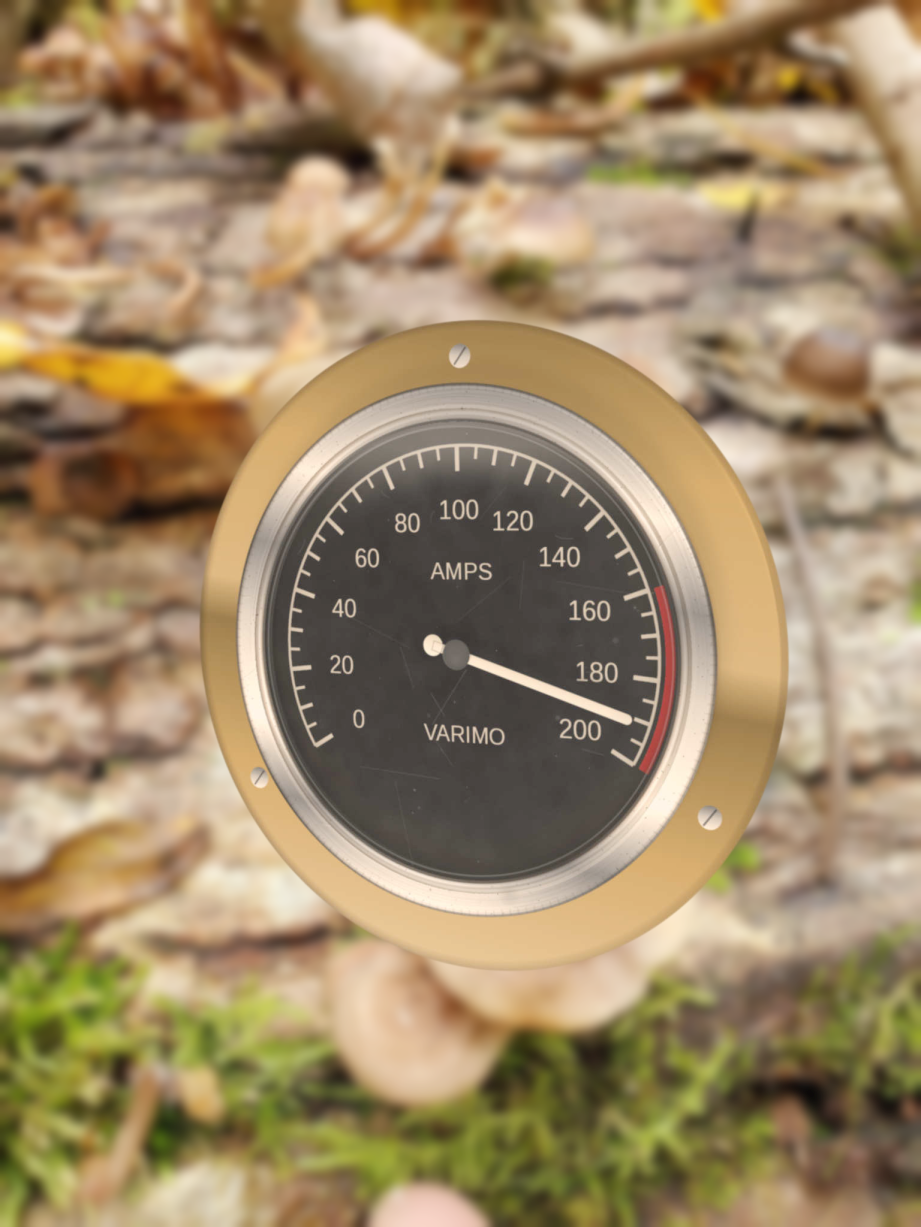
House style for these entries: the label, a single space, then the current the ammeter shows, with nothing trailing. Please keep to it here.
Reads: 190 A
